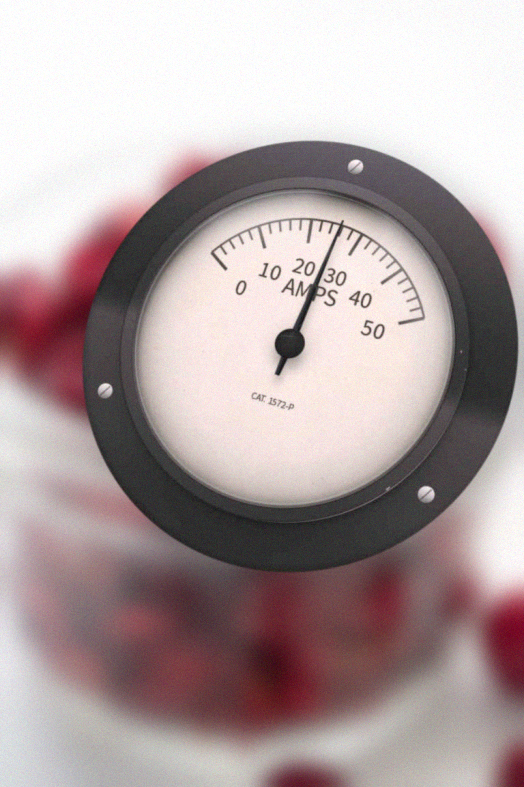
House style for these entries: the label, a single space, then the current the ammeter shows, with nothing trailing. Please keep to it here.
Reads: 26 A
